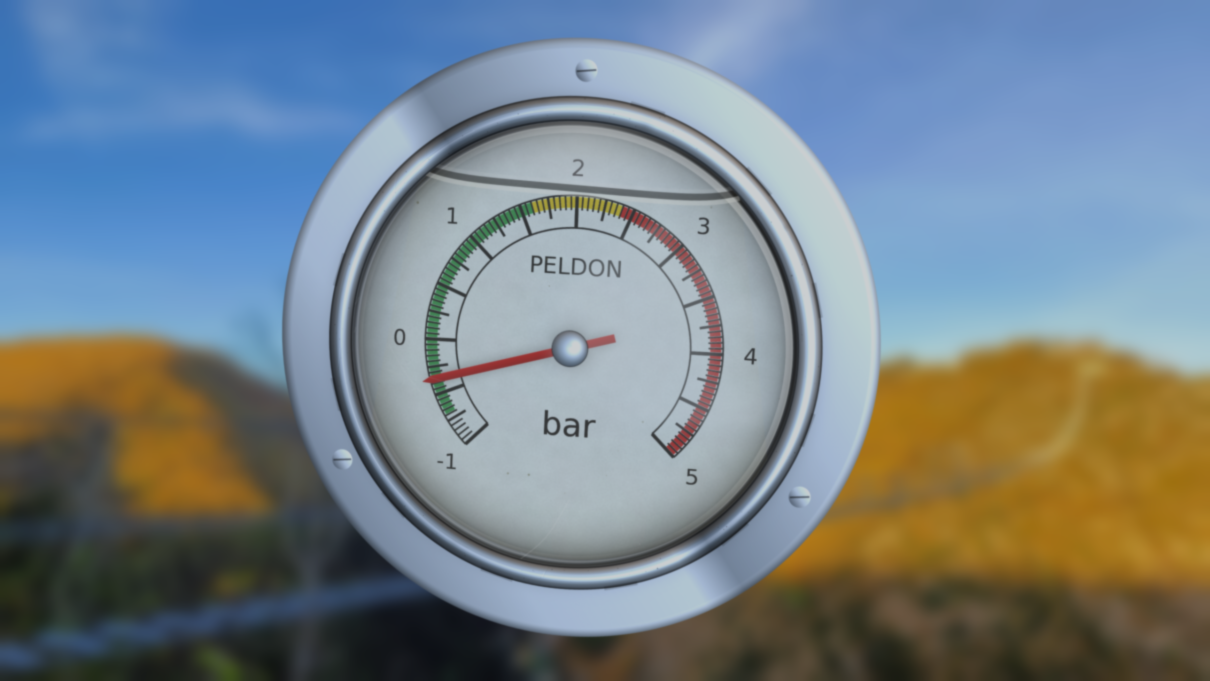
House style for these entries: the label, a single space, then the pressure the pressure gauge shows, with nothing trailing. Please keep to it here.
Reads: -0.35 bar
